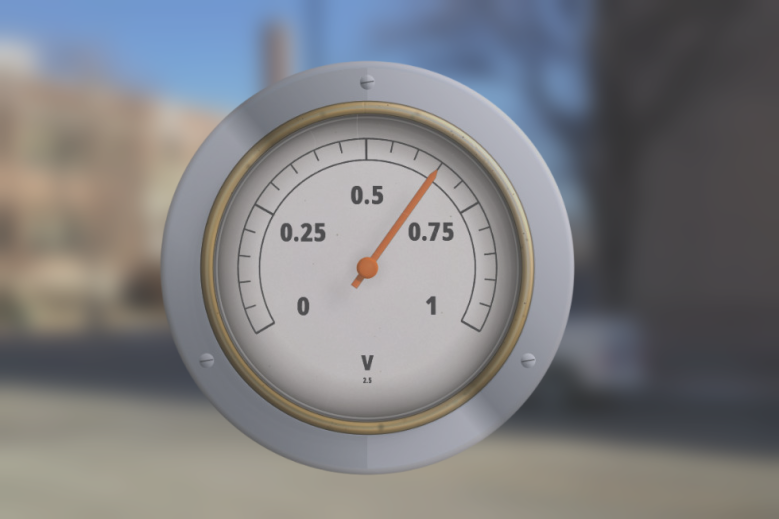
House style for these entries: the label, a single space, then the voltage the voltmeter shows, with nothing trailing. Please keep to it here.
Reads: 0.65 V
